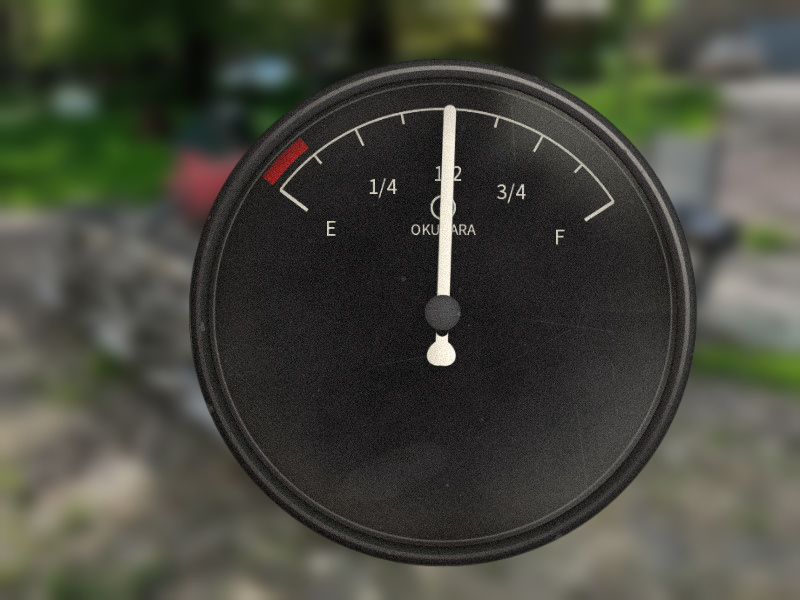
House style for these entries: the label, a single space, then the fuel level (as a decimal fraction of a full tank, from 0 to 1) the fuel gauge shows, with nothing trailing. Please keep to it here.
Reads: 0.5
